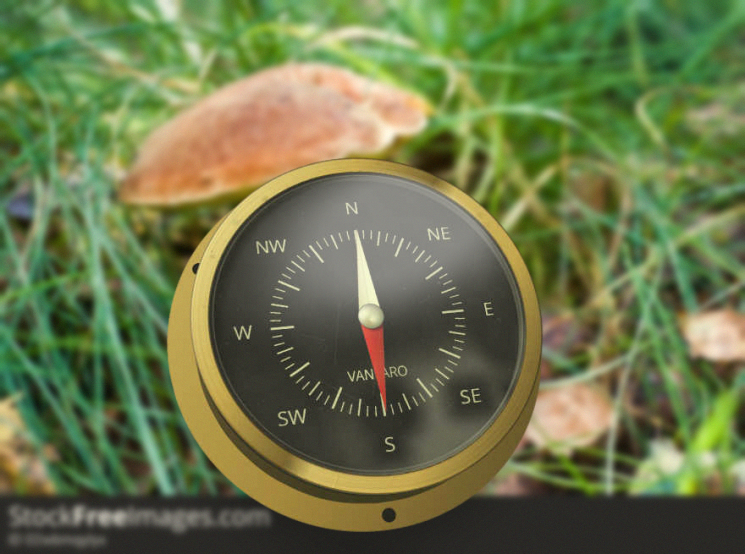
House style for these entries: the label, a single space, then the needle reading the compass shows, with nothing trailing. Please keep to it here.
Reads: 180 °
